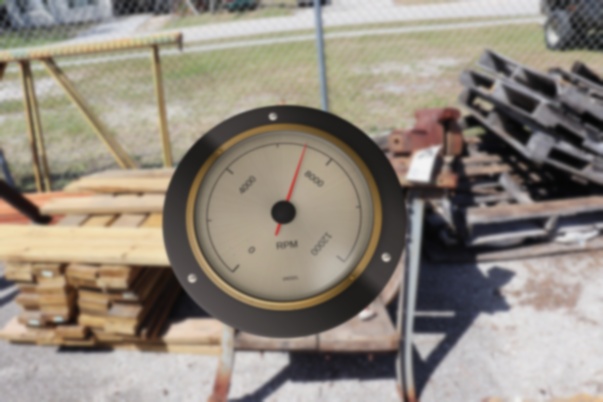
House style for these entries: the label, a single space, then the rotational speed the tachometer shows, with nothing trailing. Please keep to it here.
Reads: 7000 rpm
